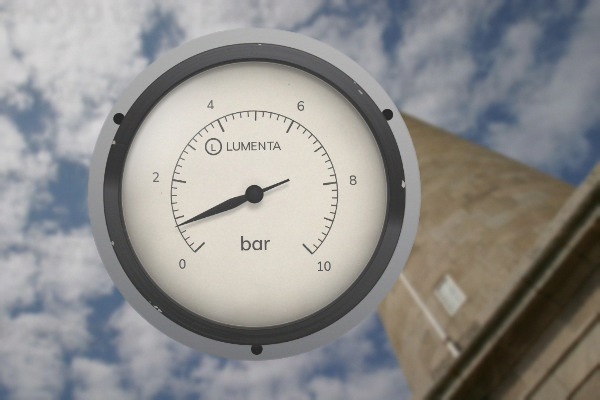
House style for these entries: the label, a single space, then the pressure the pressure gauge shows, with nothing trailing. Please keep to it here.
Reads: 0.8 bar
